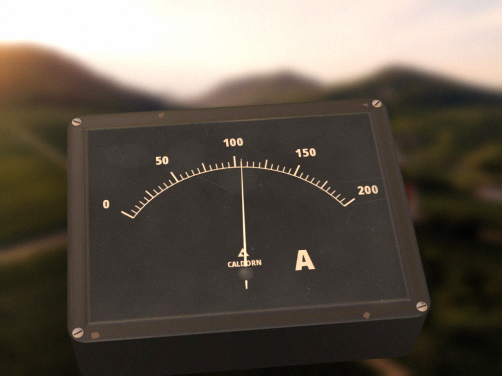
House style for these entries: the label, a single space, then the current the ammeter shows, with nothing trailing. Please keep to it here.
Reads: 105 A
